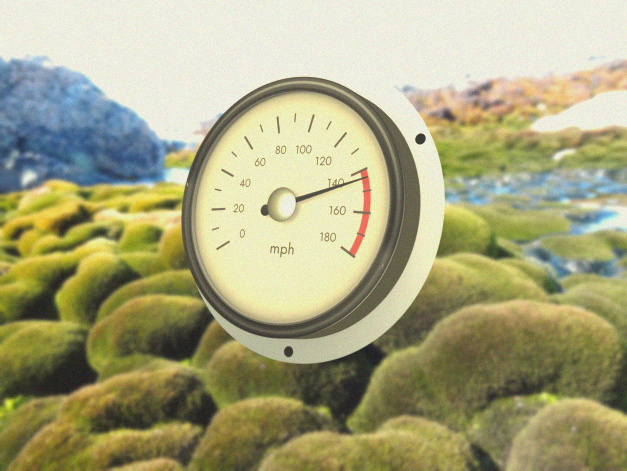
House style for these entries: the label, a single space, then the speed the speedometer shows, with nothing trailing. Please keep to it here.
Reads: 145 mph
